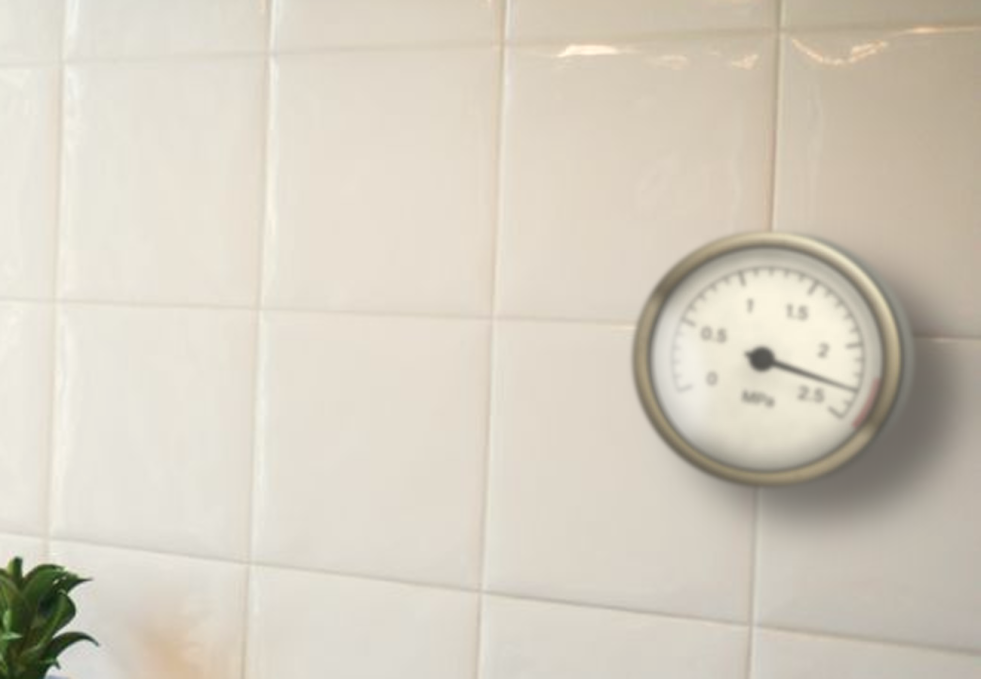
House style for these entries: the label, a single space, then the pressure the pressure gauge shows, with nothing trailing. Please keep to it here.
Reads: 2.3 MPa
